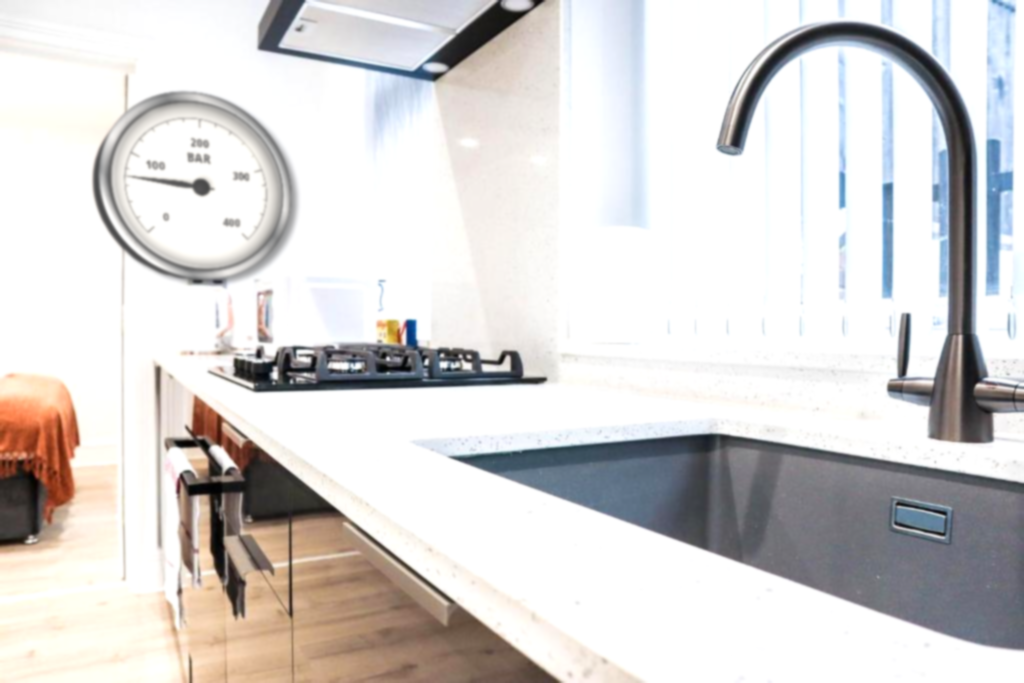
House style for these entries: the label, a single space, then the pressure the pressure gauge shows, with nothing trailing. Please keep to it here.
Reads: 70 bar
